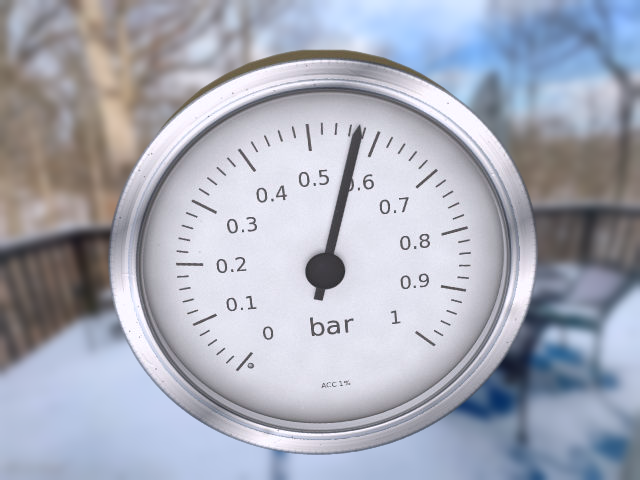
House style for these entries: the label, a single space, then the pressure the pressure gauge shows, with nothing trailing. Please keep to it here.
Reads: 0.57 bar
